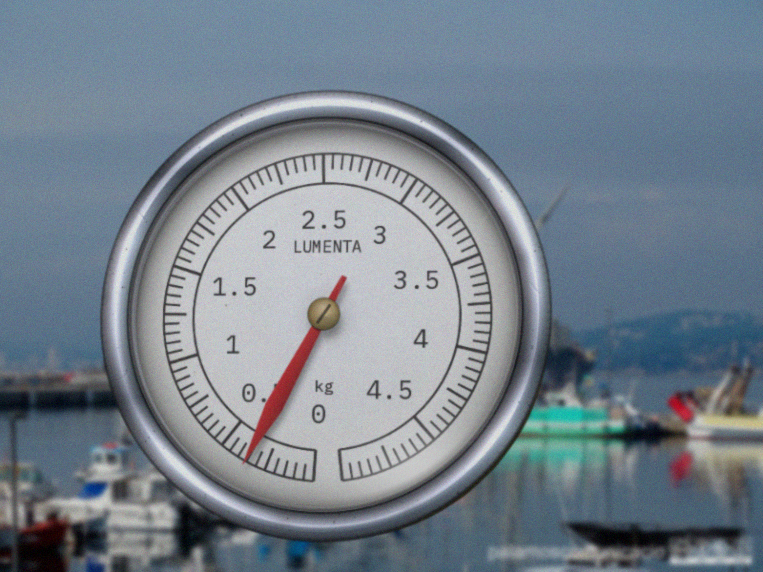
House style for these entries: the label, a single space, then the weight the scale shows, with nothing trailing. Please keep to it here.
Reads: 0.35 kg
